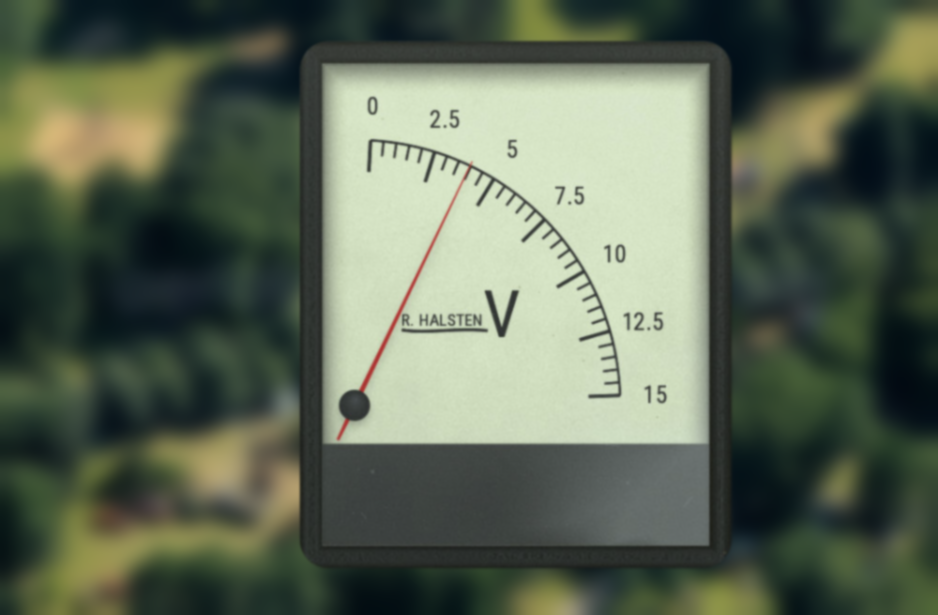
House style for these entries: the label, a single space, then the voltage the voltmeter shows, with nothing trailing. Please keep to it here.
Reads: 4 V
